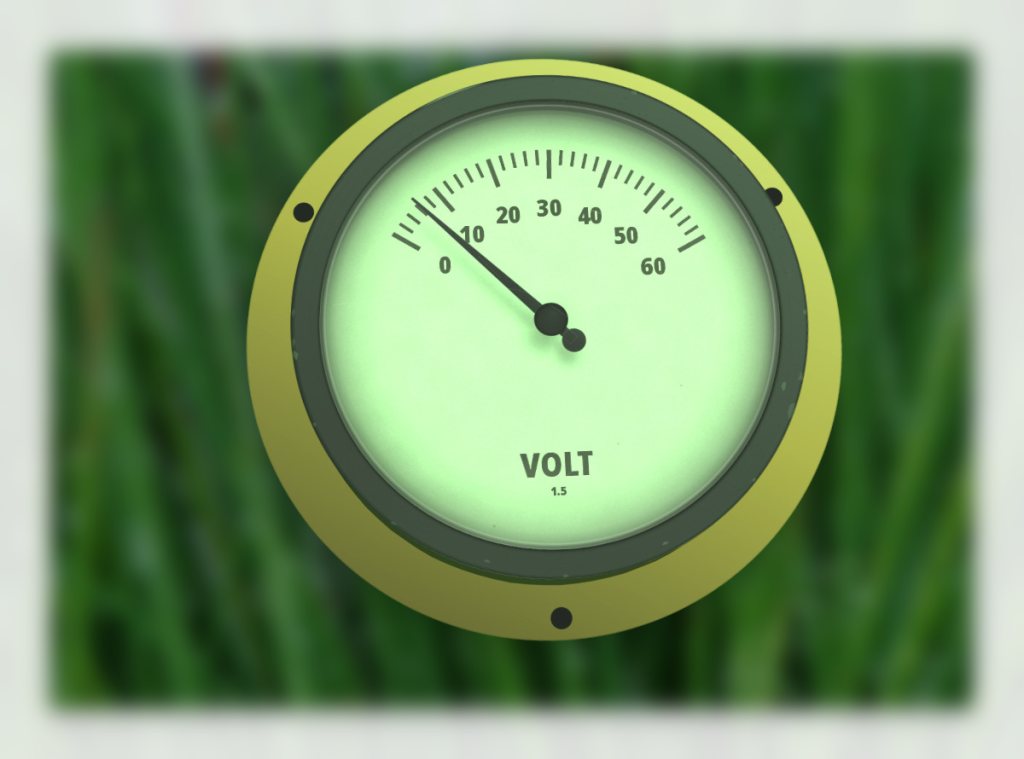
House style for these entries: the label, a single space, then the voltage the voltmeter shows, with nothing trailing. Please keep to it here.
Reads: 6 V
